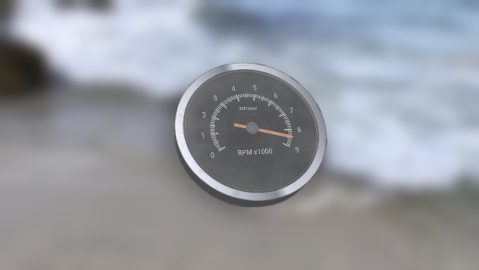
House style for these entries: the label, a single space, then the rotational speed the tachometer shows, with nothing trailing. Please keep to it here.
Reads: 8500 rpm
